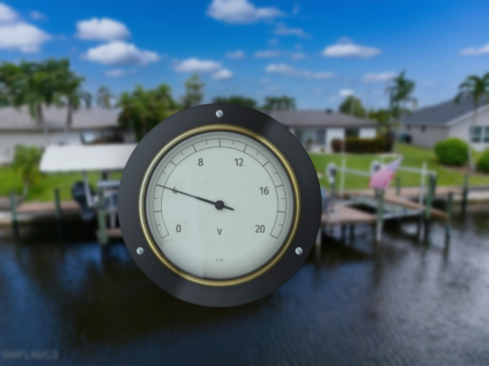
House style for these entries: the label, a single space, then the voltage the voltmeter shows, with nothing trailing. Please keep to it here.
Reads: 4 V
